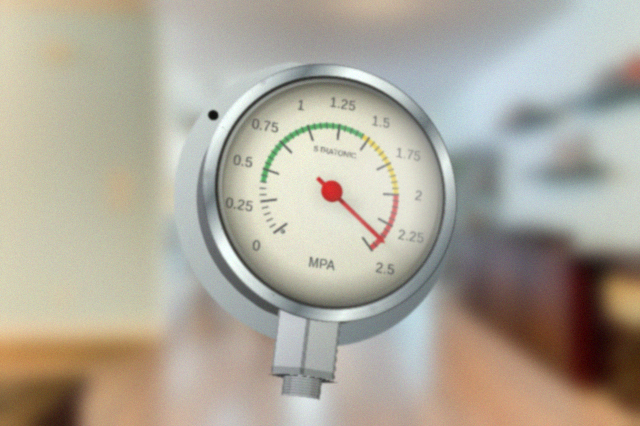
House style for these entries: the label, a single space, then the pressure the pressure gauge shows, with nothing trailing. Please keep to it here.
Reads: 2.4 MPa
